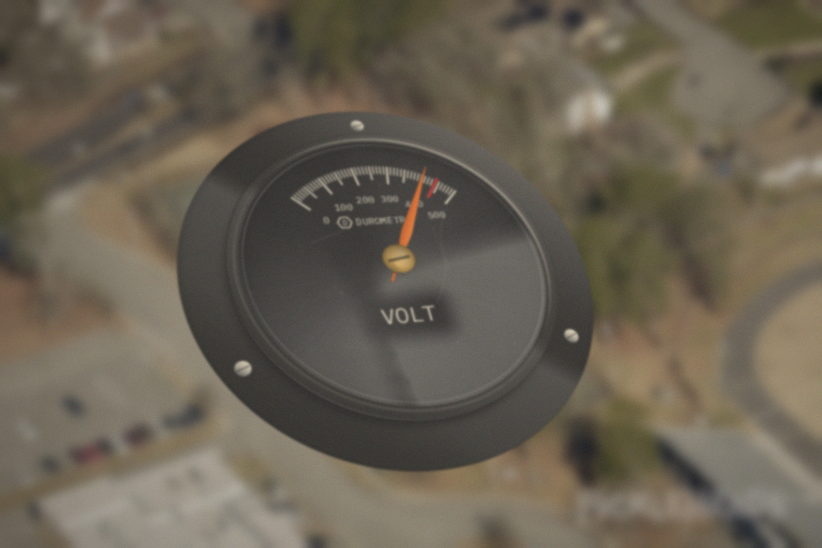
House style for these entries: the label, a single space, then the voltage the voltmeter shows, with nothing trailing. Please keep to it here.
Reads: 400 V
